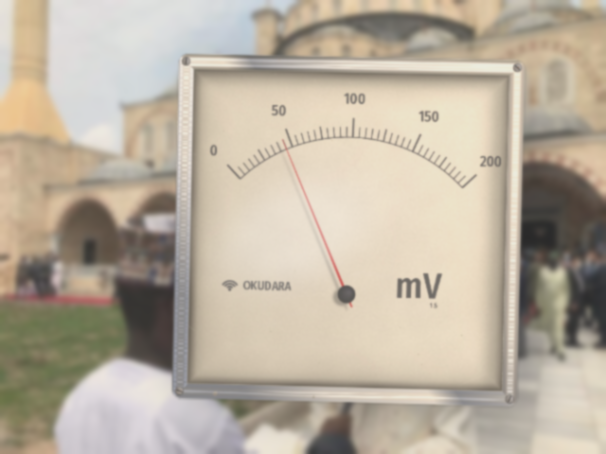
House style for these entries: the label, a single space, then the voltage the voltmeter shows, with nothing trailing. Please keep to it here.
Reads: 45 mV
